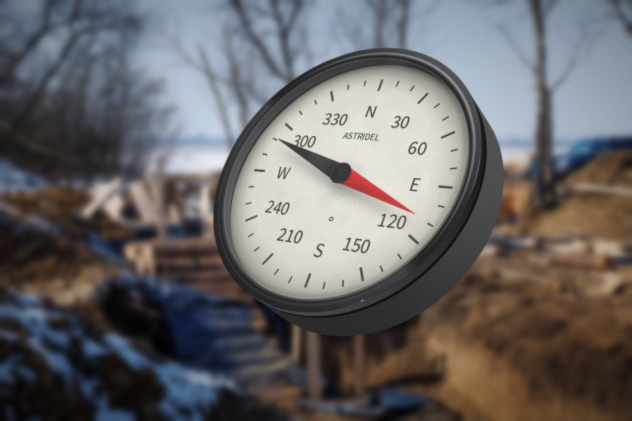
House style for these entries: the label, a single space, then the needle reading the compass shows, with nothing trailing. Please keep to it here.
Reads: 110 °
